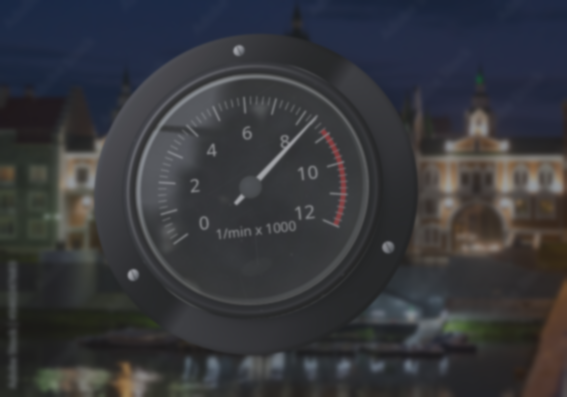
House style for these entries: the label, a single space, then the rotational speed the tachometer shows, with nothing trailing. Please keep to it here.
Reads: 8400 rpm
